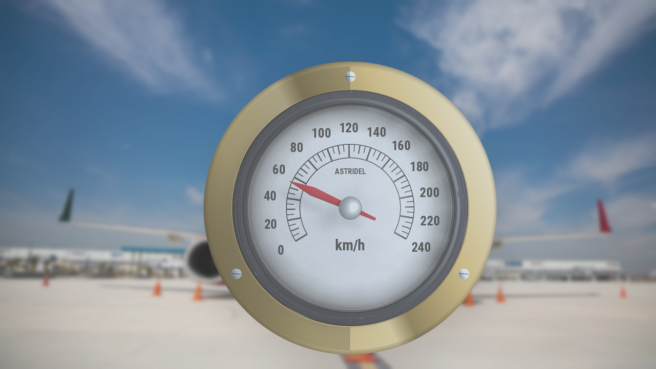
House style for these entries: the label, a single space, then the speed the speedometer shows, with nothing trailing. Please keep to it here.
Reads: 55 km/h
